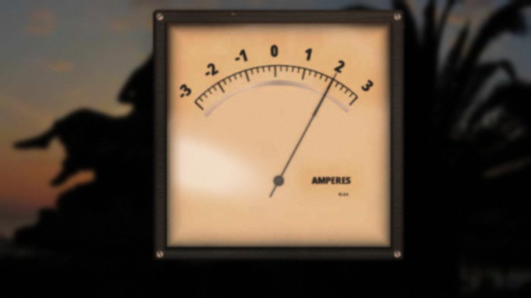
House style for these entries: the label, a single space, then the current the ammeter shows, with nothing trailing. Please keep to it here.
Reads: 2 A
